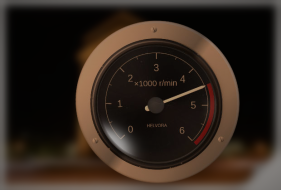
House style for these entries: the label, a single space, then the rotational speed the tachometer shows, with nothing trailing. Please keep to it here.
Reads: 4500 rpm
